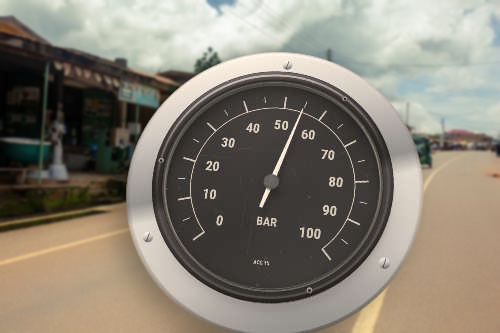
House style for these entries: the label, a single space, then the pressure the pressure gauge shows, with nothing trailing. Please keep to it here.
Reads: 55 bar
